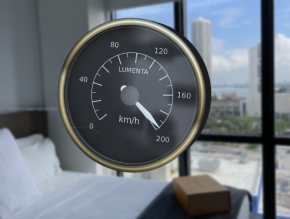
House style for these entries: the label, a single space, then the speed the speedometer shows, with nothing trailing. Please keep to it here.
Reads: 195 km/h
